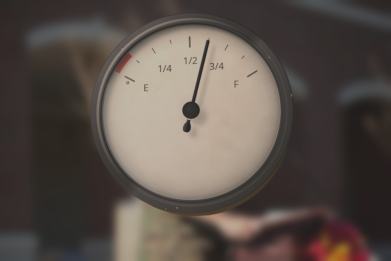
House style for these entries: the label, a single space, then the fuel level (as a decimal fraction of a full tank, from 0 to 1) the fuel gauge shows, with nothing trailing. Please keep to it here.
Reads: 0.625
